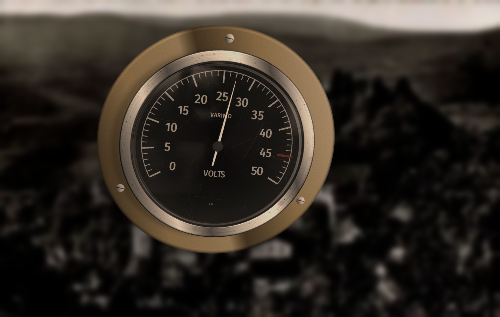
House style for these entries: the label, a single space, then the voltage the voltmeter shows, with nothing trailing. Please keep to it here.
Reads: 27 V
